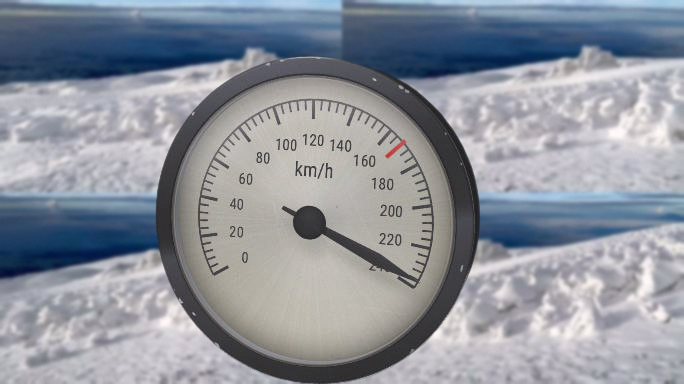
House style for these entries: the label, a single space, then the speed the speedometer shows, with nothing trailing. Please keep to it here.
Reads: 236 km/h
